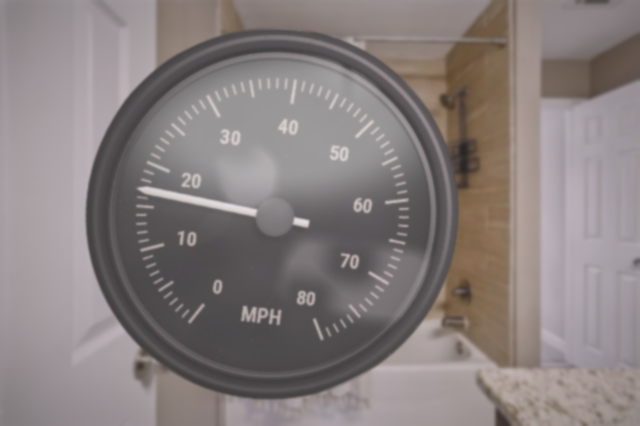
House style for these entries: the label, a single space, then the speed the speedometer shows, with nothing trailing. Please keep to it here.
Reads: 17 mph
